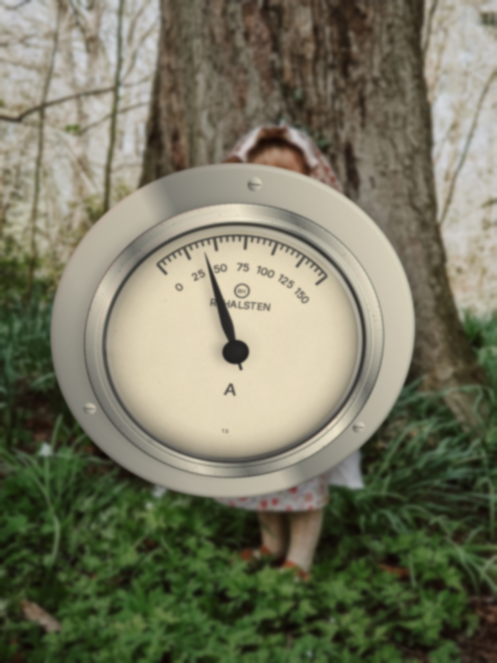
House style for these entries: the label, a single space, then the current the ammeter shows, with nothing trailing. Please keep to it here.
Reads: 40 A
